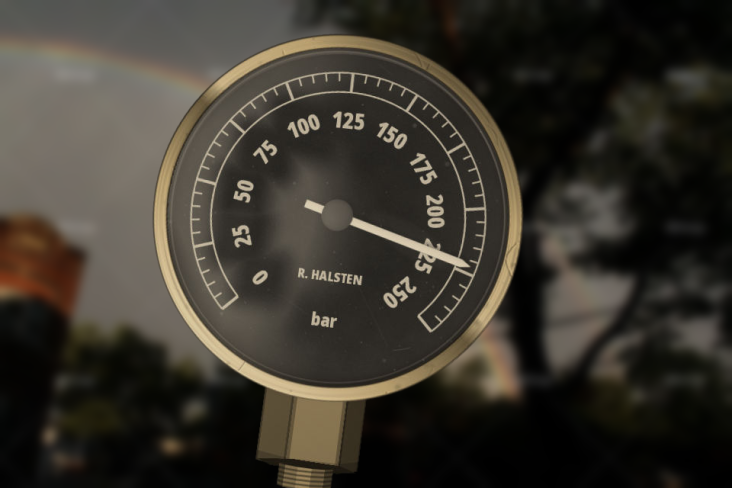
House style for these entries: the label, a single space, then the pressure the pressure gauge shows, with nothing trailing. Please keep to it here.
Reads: 222.5 bar
